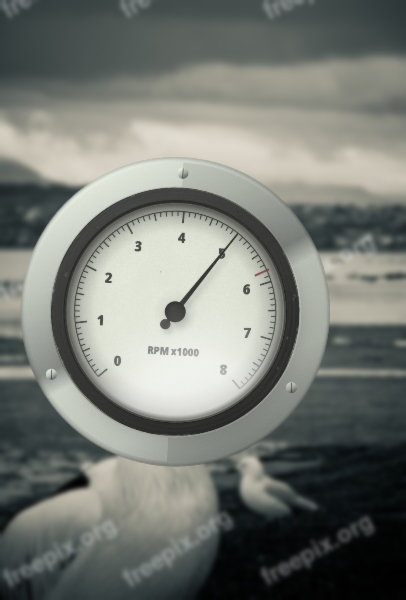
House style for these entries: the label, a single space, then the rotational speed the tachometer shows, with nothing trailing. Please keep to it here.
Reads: 5000 rpm
